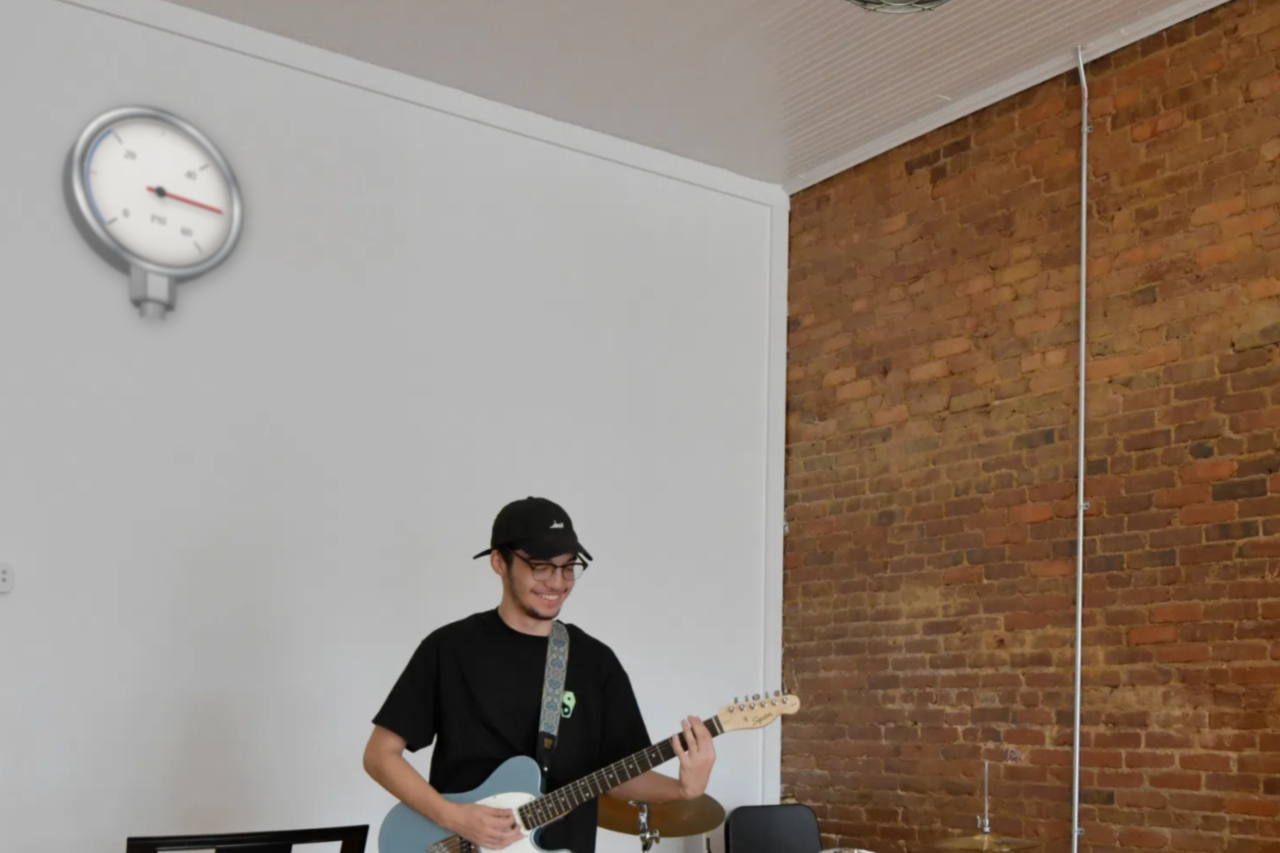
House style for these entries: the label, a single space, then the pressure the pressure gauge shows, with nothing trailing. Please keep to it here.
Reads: 50 psi
